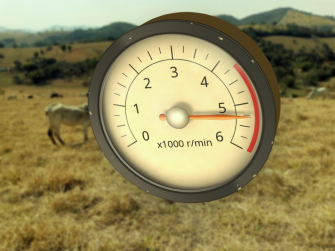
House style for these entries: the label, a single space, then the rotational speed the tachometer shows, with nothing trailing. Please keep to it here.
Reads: 5250 rpm
